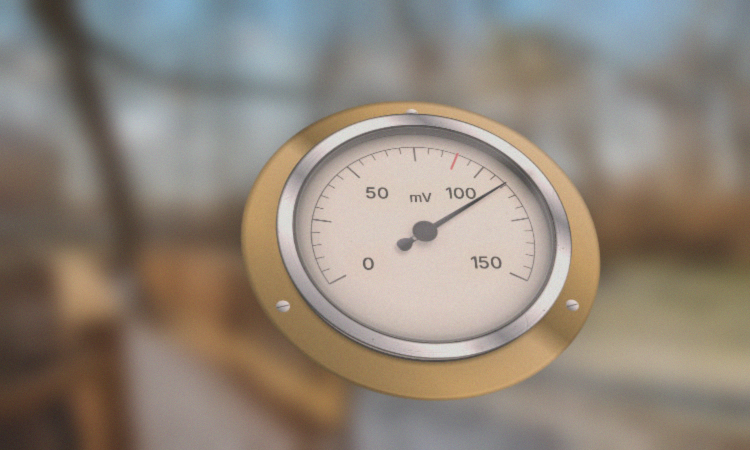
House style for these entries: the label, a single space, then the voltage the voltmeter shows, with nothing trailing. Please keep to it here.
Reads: 110 mV
